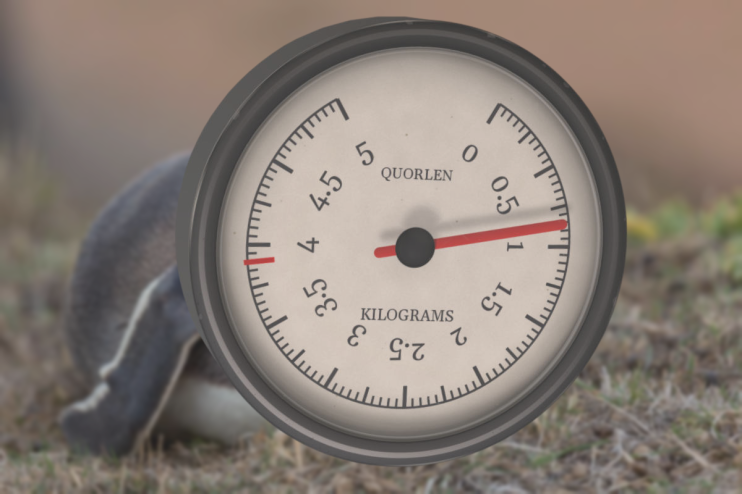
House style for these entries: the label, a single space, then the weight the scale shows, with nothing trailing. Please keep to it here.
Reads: 0.85 kg
